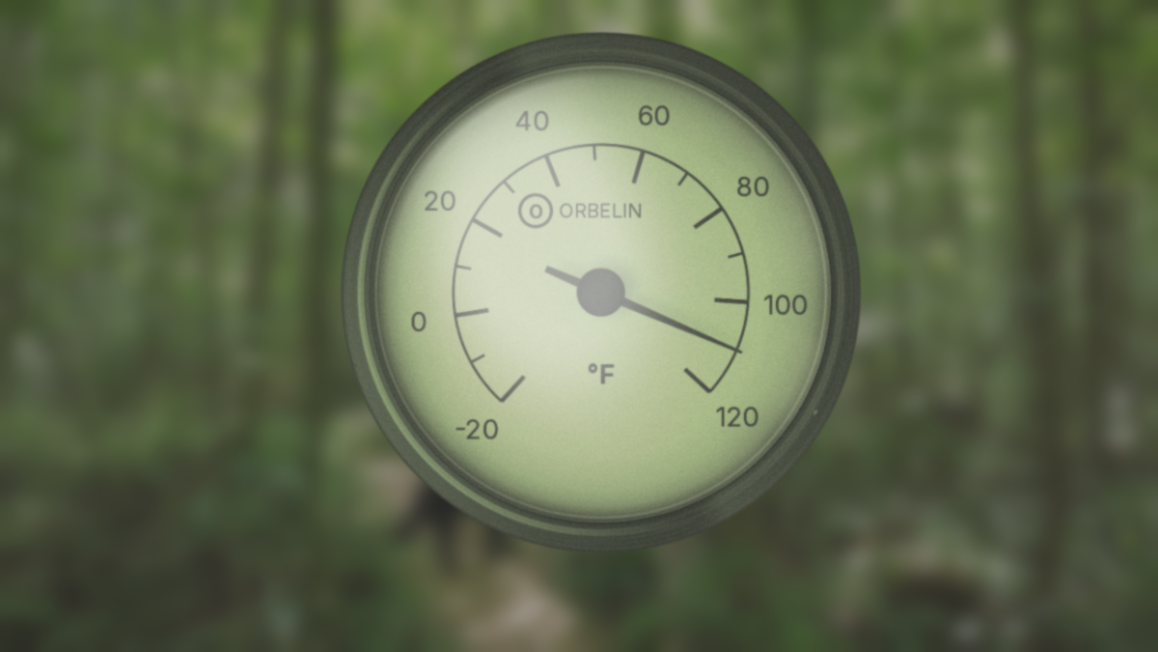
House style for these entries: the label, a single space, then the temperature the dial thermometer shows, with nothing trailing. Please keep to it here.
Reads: 110 °F
